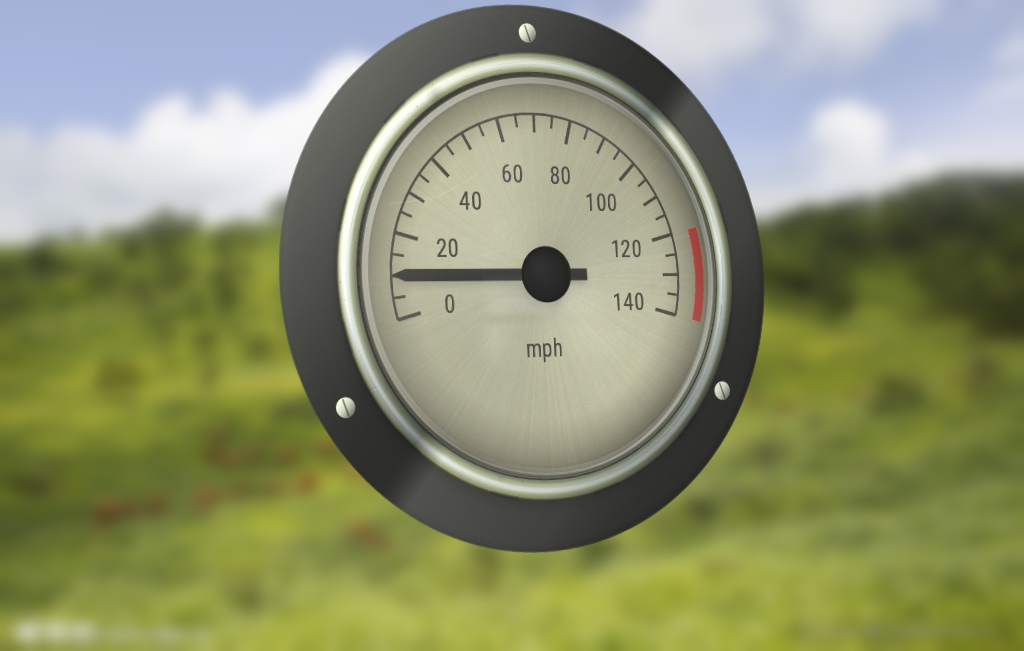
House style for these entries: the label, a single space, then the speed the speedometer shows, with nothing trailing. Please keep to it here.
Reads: 10 mph
